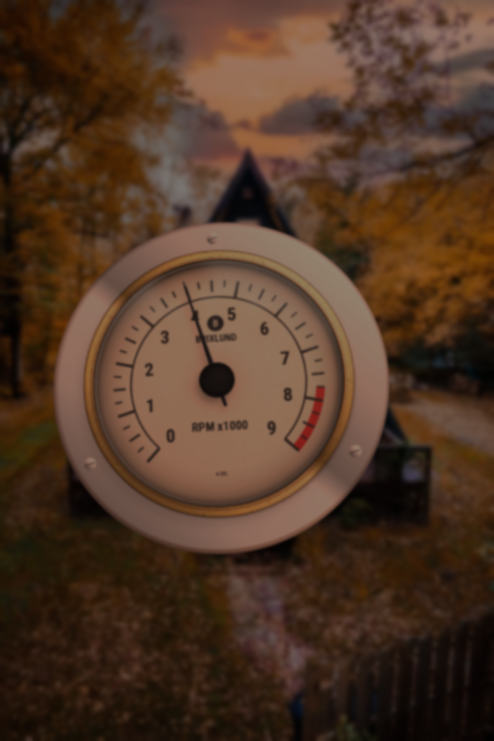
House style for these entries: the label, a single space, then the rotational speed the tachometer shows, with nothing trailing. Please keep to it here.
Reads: 4000 rpm
